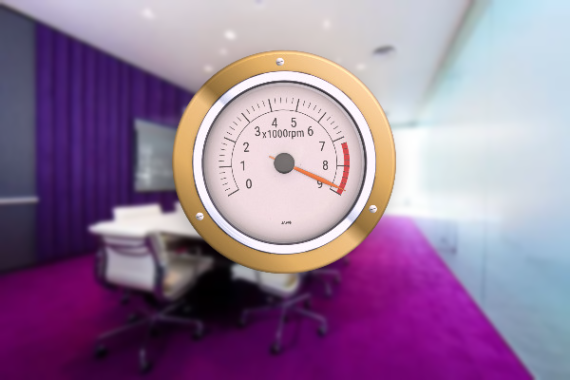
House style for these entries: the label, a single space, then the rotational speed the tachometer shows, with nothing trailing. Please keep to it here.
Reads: 8800 rpm
